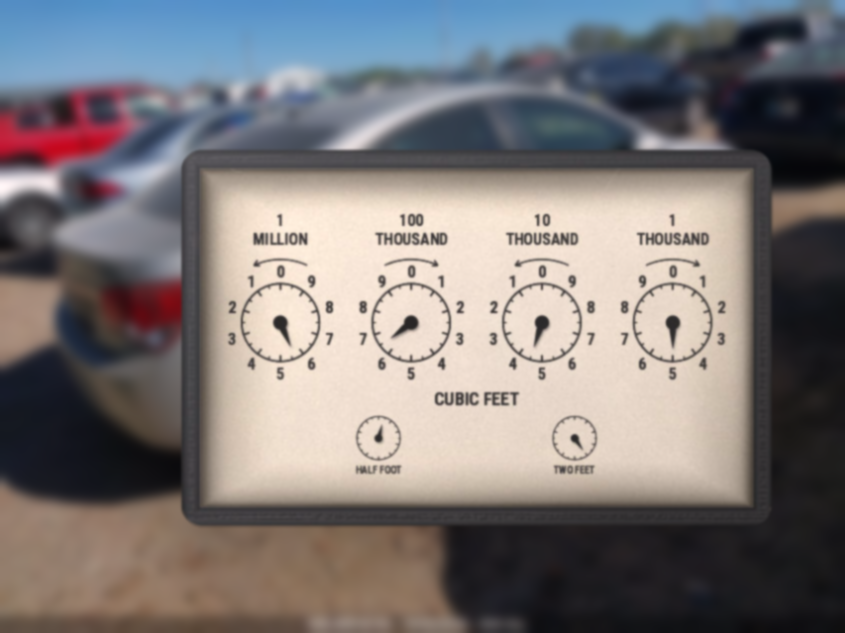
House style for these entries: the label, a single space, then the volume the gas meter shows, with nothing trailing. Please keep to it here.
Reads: 564500 ft³
